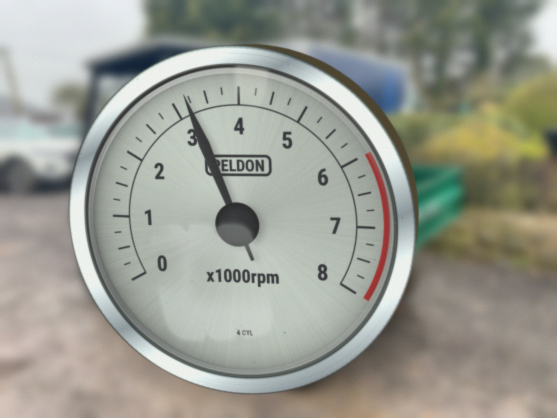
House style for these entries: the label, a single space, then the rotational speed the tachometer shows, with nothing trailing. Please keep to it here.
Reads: 3250 rpm
